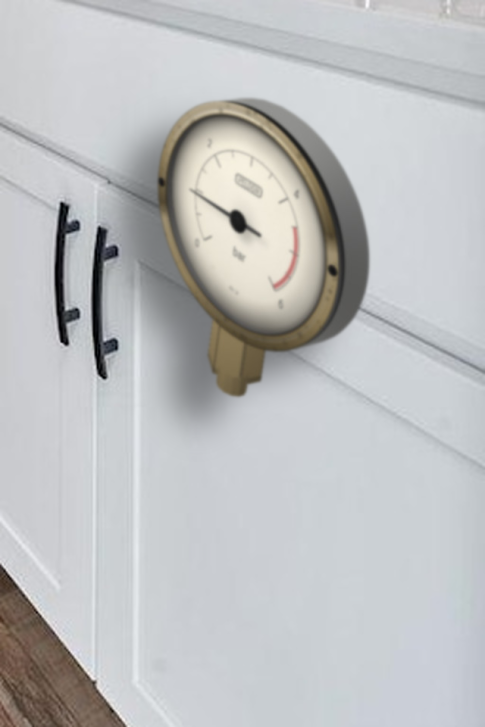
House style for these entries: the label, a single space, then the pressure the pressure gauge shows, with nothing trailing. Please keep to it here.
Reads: 1 bar
